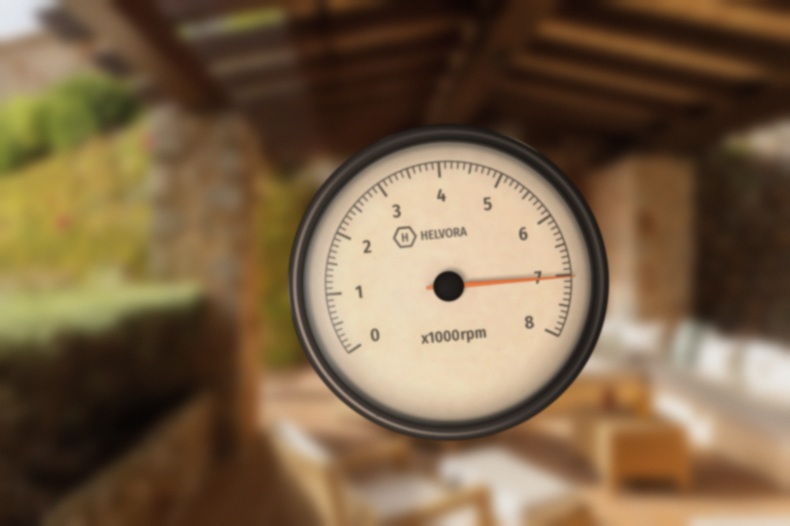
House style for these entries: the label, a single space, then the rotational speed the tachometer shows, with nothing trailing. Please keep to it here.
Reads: 7000 rpm
